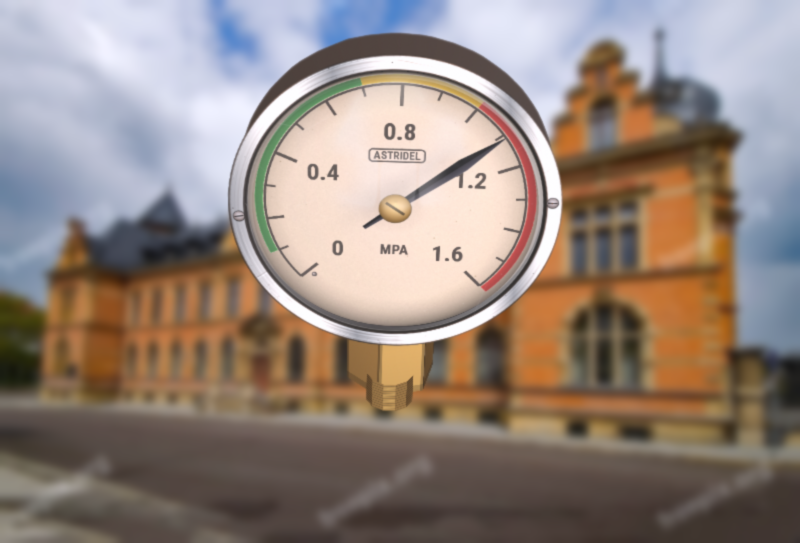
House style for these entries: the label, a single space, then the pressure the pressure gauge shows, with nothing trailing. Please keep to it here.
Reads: 1.1 MPa
